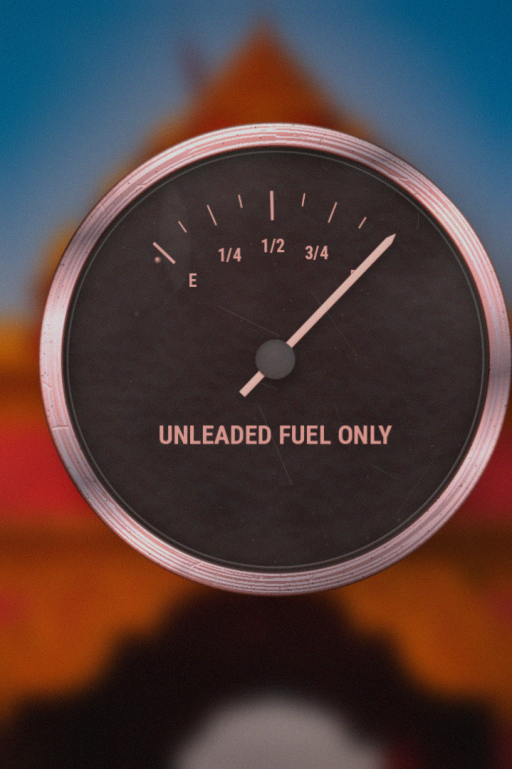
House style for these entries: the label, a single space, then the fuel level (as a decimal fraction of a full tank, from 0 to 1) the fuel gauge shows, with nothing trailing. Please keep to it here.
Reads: 1
